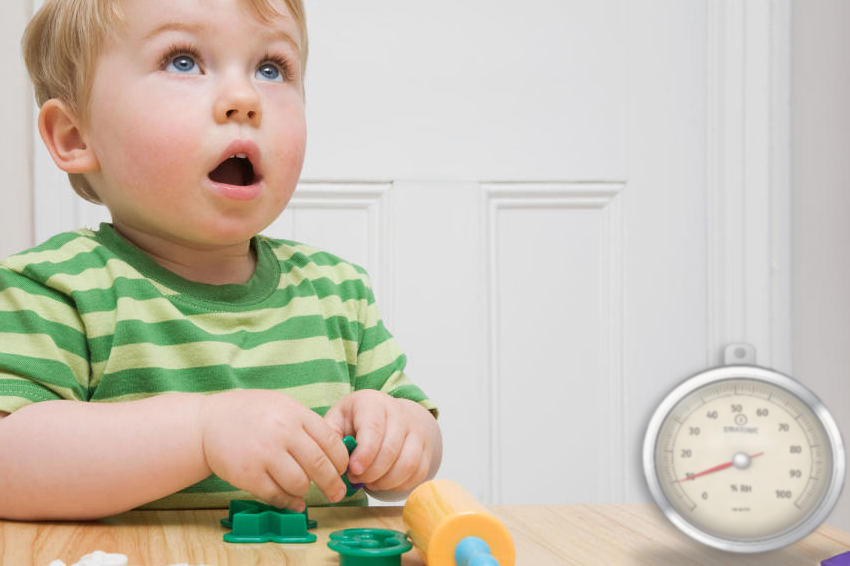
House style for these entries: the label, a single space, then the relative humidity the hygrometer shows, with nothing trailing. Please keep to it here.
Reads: 10 %
